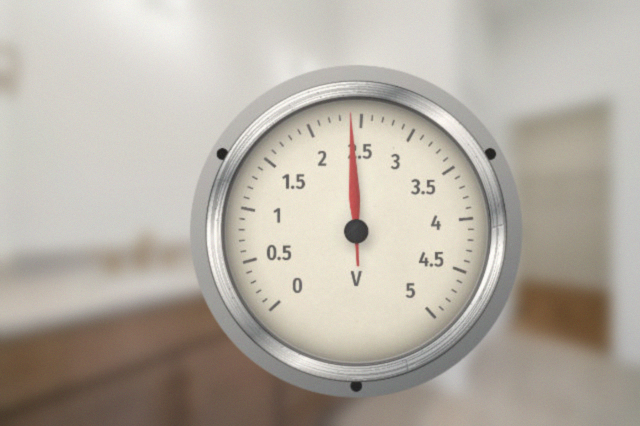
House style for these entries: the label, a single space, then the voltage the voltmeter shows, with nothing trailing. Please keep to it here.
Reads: 2.4 V
